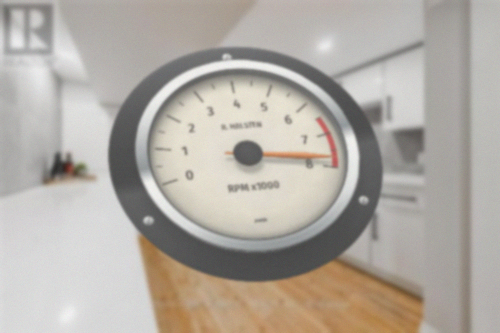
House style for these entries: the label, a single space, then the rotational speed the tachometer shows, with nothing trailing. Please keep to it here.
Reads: 7750 rpm
